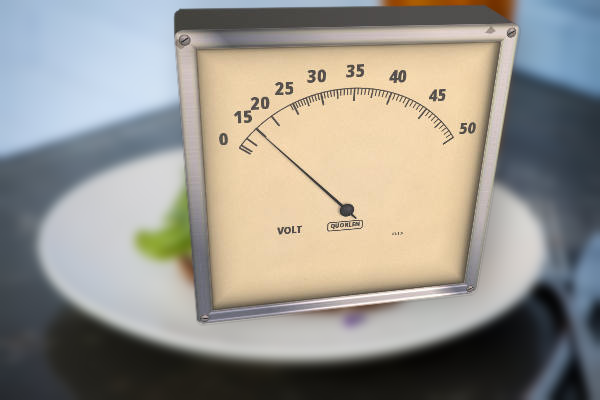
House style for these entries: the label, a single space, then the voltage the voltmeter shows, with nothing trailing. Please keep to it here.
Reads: 15 V
